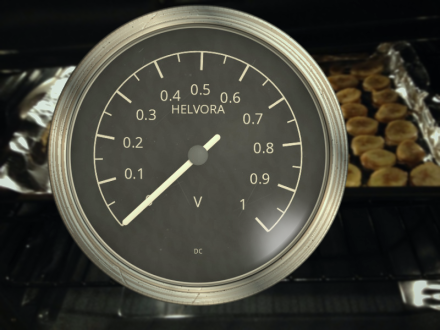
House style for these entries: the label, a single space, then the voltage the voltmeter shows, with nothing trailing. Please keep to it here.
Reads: 0 V
